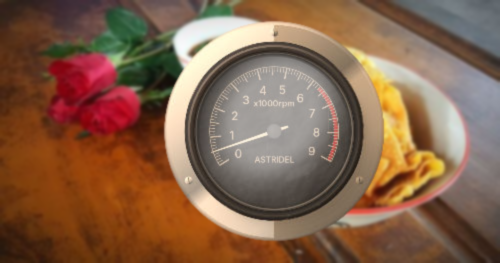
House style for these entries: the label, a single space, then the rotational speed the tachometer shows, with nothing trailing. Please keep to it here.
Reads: 500 rpm
